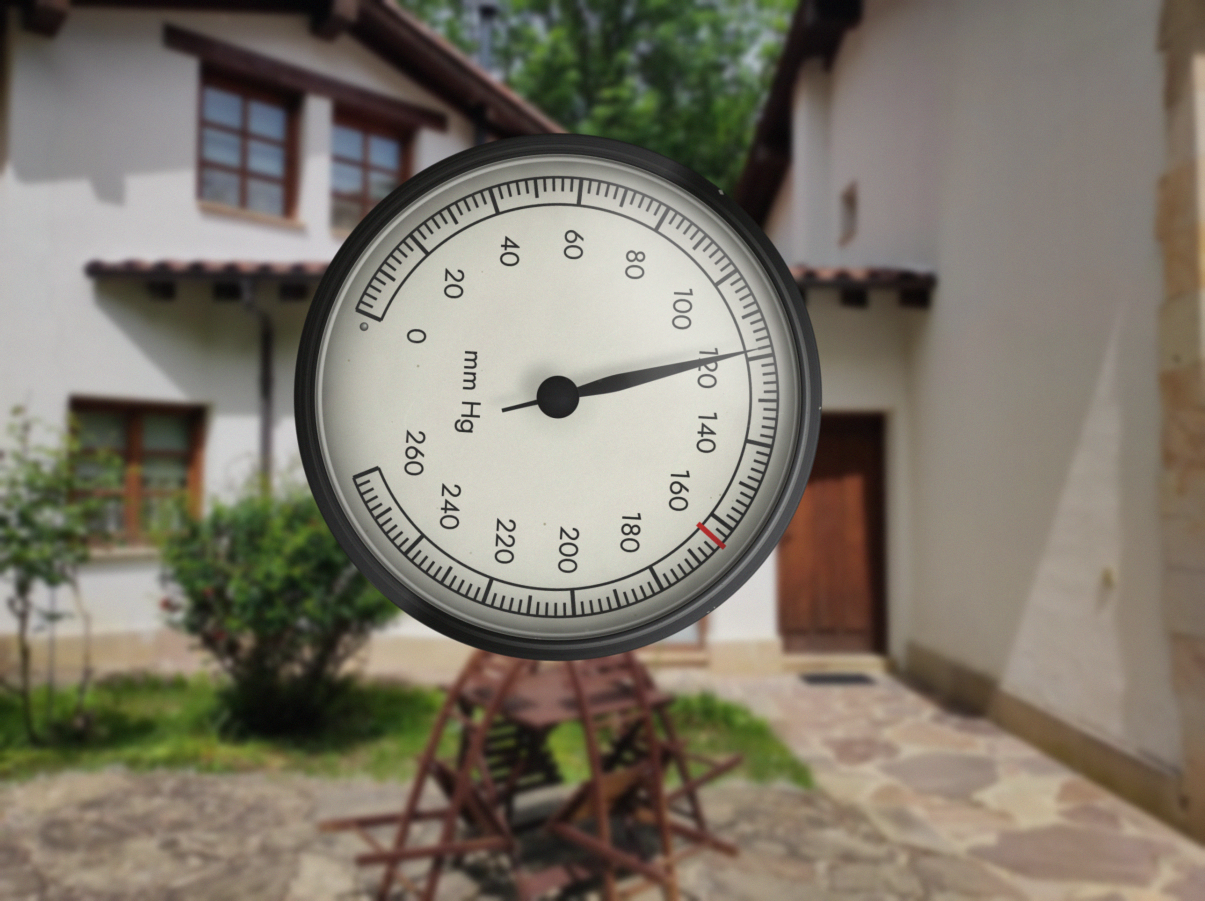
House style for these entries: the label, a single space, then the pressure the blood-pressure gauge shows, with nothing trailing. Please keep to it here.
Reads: 118 mmHg
